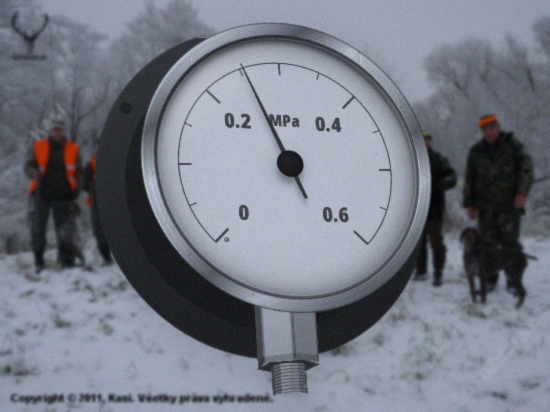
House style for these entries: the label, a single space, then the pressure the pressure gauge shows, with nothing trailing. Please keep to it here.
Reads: 0.25 MPa
